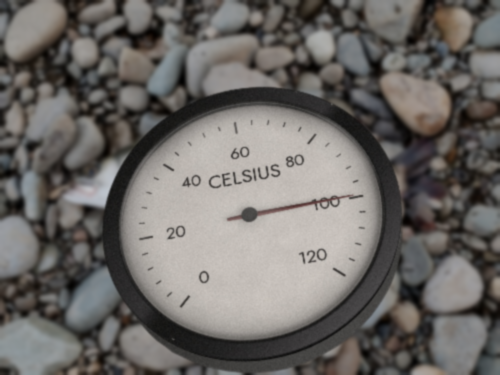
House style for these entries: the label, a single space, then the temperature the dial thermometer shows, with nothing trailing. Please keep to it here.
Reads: 100 °C
